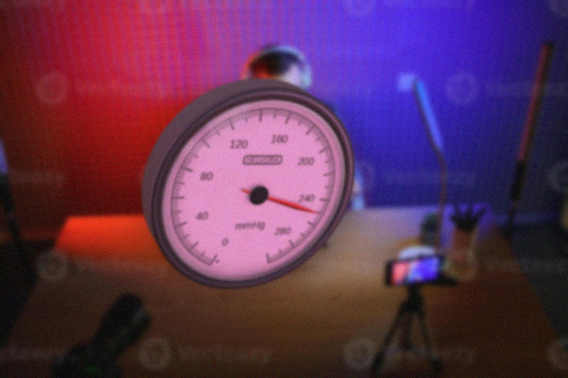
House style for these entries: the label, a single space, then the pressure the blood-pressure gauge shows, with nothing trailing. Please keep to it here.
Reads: 250 mmHg
